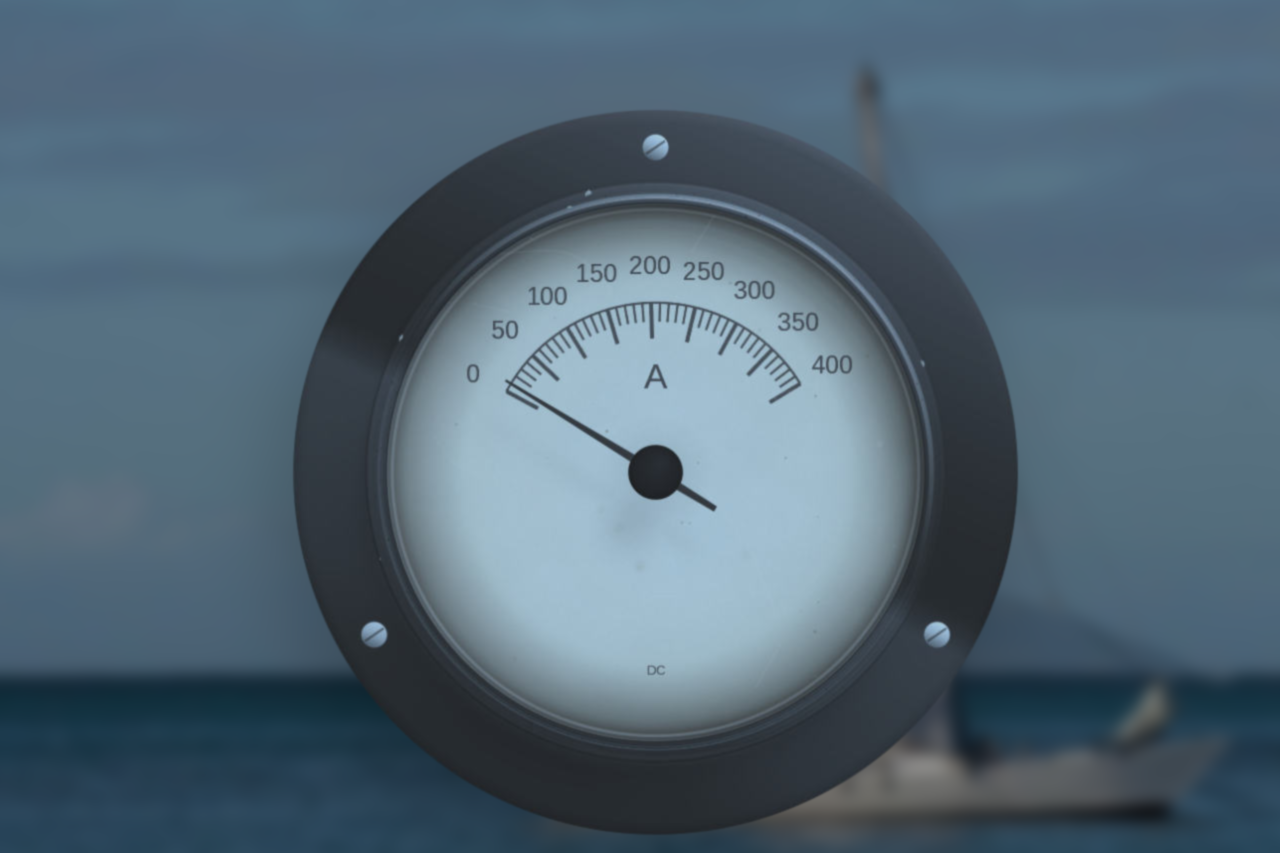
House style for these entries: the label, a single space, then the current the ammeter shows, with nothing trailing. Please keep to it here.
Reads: 10 A
